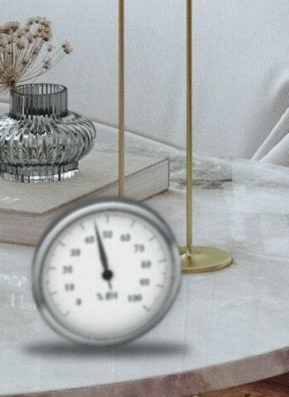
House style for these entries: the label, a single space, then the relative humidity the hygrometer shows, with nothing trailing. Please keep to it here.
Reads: 45 %
